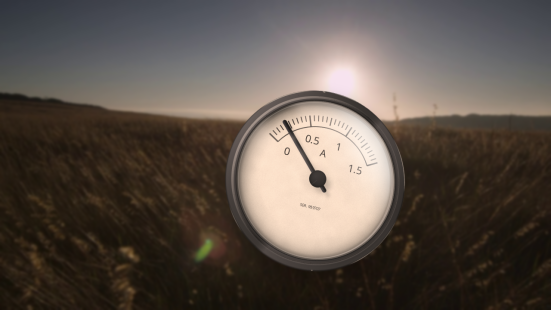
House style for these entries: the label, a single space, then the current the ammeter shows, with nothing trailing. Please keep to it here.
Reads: 0.2 A
